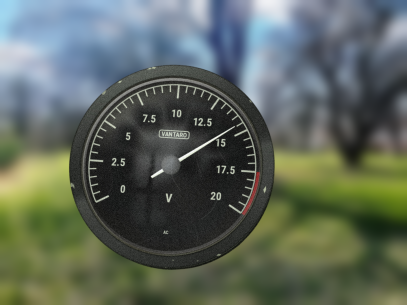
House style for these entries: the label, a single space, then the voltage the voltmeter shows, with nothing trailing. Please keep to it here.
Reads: 14.5 V
